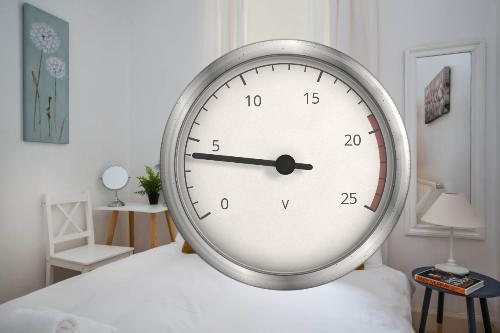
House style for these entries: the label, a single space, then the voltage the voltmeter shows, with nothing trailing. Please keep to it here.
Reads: 4 V
